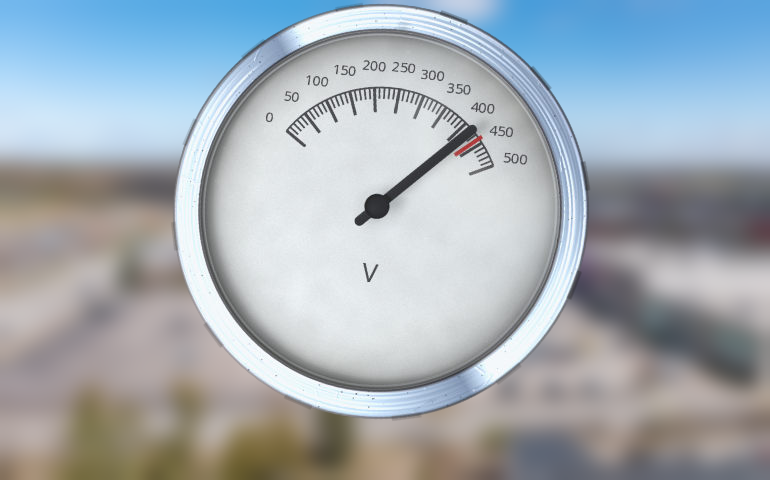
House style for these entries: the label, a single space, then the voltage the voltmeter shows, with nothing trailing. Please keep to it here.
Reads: 420 V
